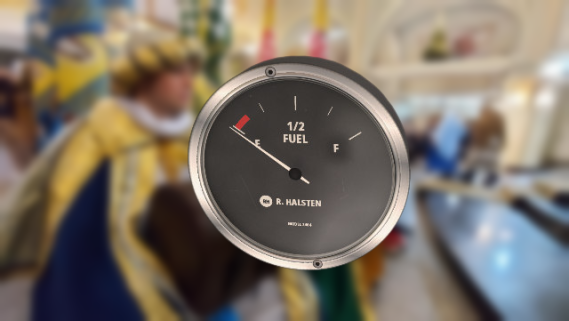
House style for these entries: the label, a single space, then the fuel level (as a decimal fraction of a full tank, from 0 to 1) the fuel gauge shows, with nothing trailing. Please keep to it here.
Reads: 0
